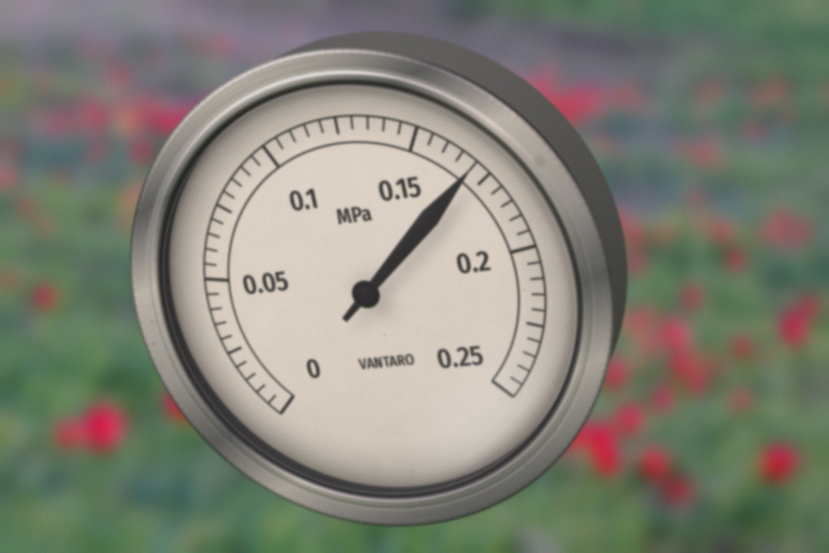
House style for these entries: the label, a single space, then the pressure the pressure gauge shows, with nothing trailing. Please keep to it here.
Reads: 0.17 MPa
